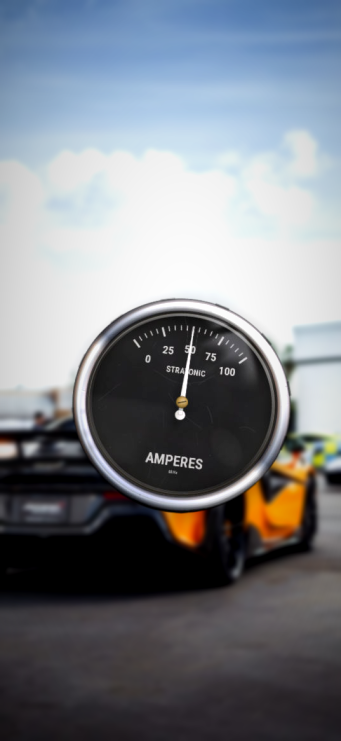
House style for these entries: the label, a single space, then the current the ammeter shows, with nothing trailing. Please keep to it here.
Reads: 50 A
